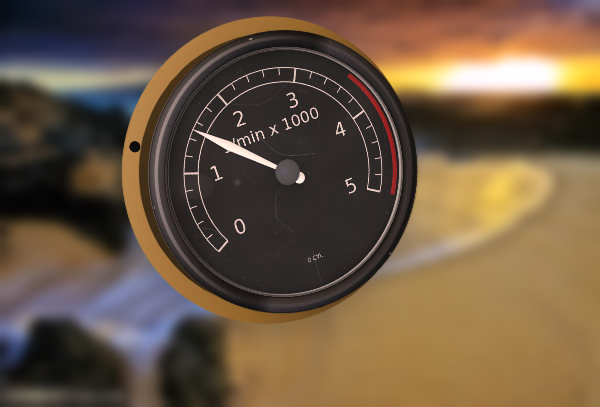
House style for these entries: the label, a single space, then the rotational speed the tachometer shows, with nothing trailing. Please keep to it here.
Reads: 1500 rpm
